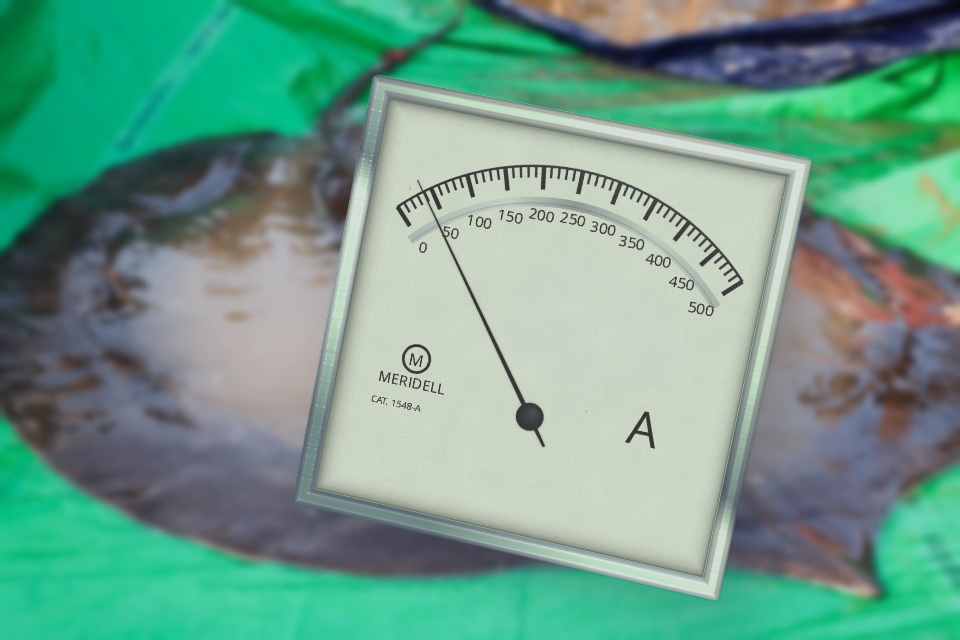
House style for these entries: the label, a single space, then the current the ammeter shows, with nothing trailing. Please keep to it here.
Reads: 40 A
